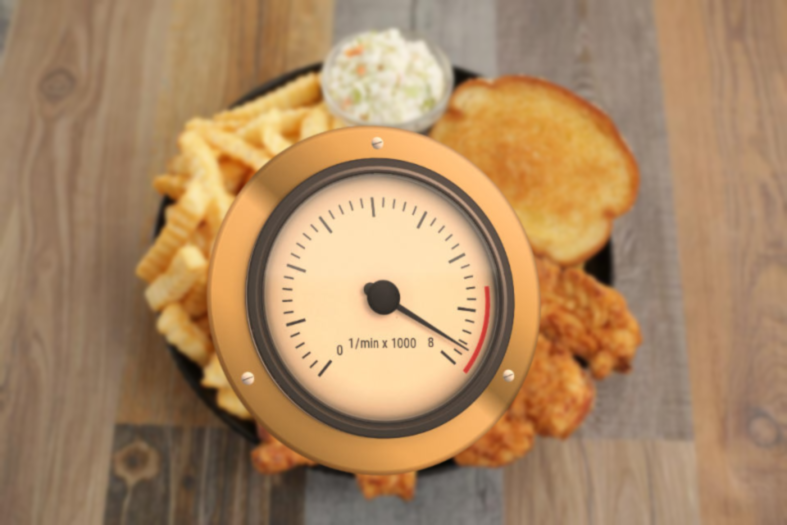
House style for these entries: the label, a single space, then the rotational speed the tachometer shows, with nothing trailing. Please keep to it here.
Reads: 7700 rpm
